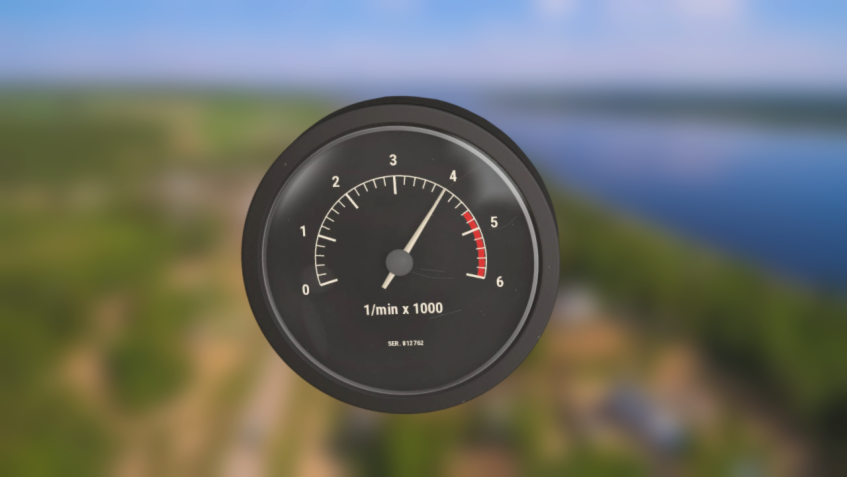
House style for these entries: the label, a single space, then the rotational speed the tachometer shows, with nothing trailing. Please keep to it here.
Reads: 4000 rpm
